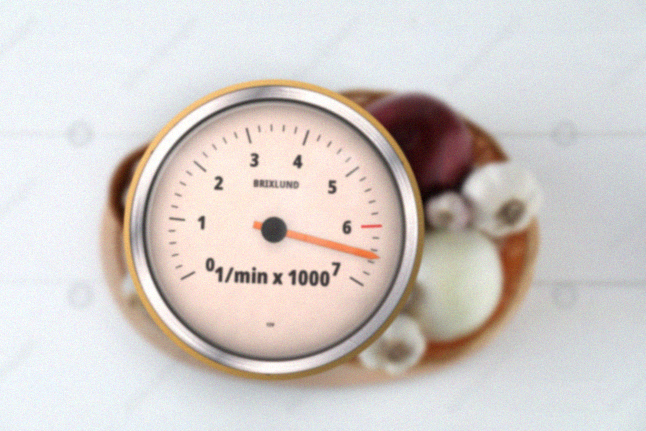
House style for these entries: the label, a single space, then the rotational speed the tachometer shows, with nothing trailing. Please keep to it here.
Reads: 6500 rpm
